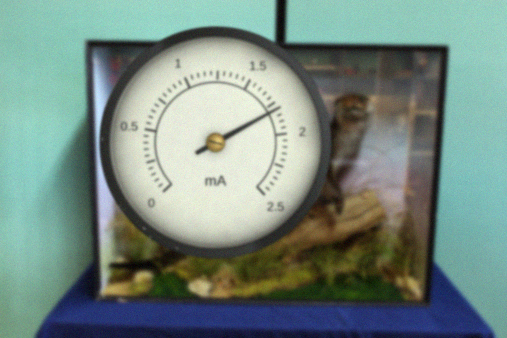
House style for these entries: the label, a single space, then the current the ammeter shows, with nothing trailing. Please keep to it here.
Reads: 1.8 mA
